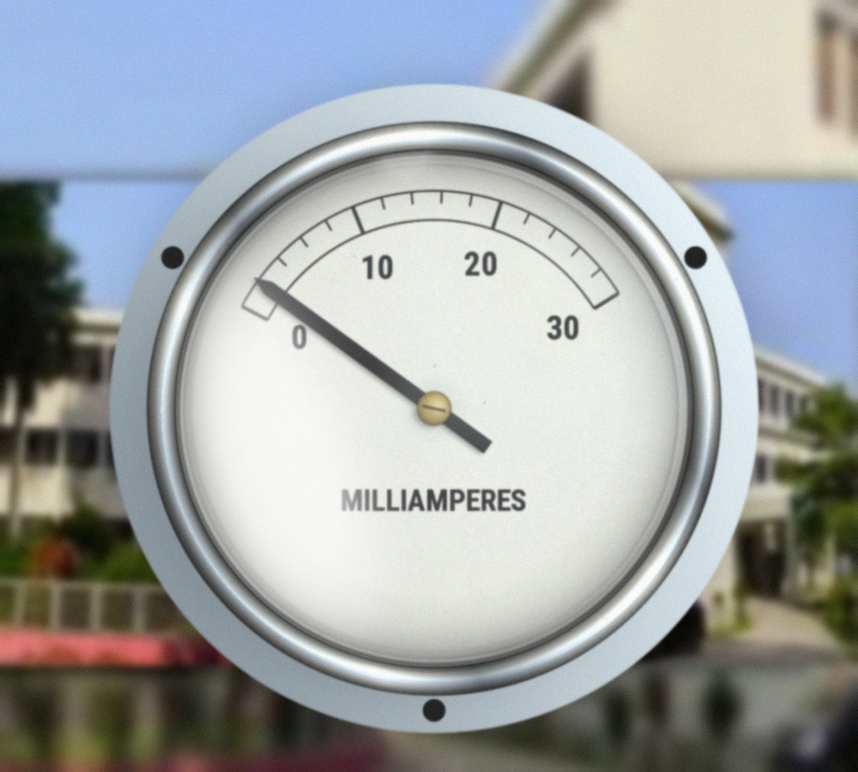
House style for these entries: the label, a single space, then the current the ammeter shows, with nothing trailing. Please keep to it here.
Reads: 2 mA
